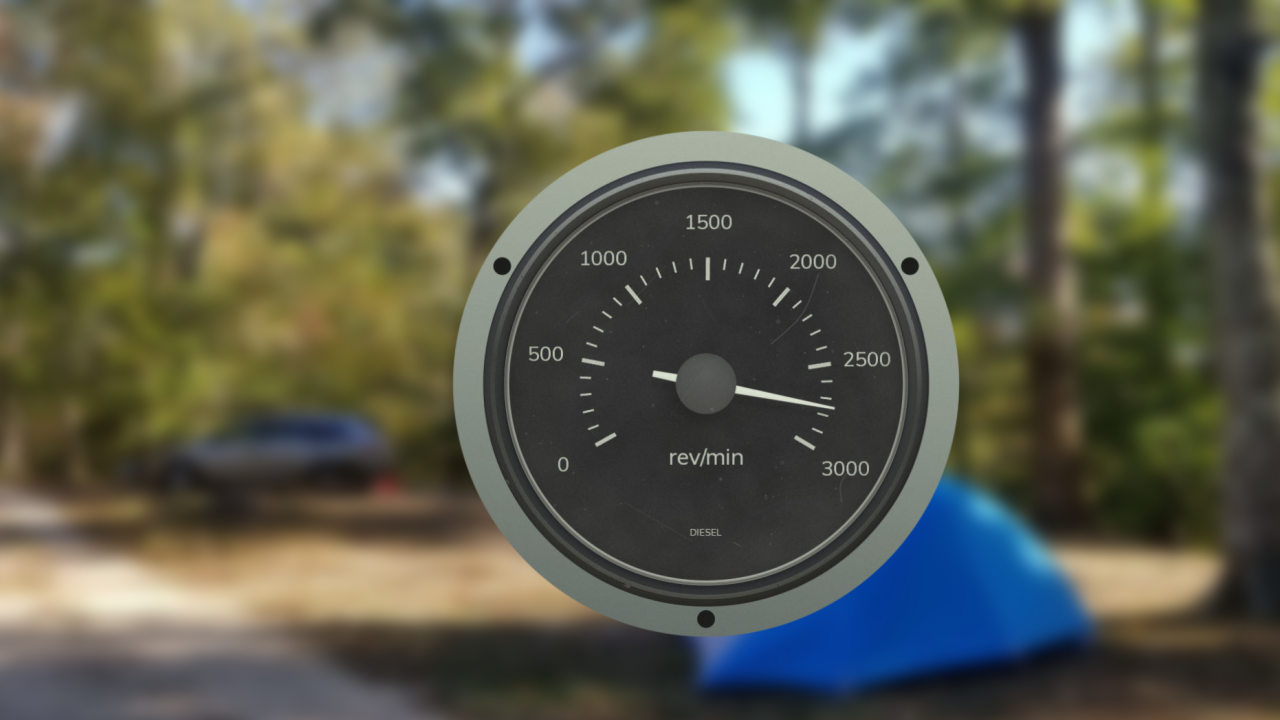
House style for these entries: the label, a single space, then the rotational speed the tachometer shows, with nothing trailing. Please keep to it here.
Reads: 2750 rpm
